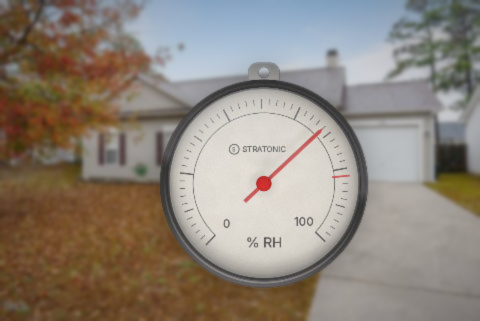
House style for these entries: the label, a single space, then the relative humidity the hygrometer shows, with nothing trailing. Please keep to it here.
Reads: 68 %
